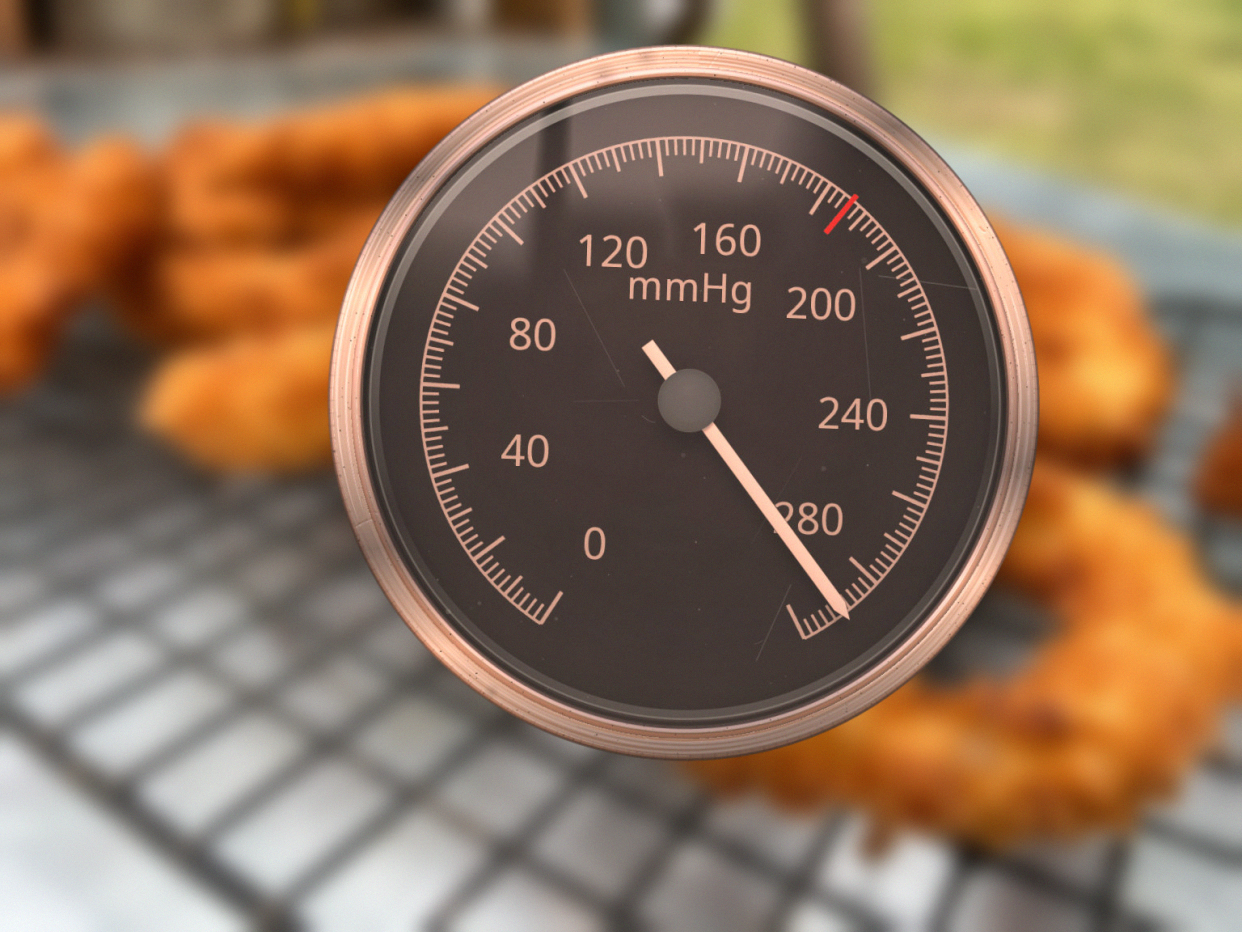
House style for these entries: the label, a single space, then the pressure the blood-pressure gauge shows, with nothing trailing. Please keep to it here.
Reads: 290 mmHg
